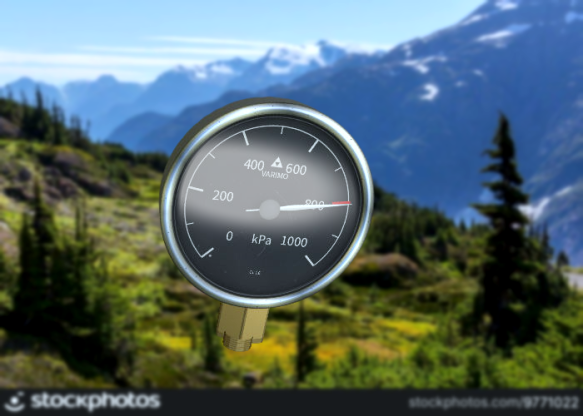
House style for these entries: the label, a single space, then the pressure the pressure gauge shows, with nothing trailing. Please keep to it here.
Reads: 800 kPa
